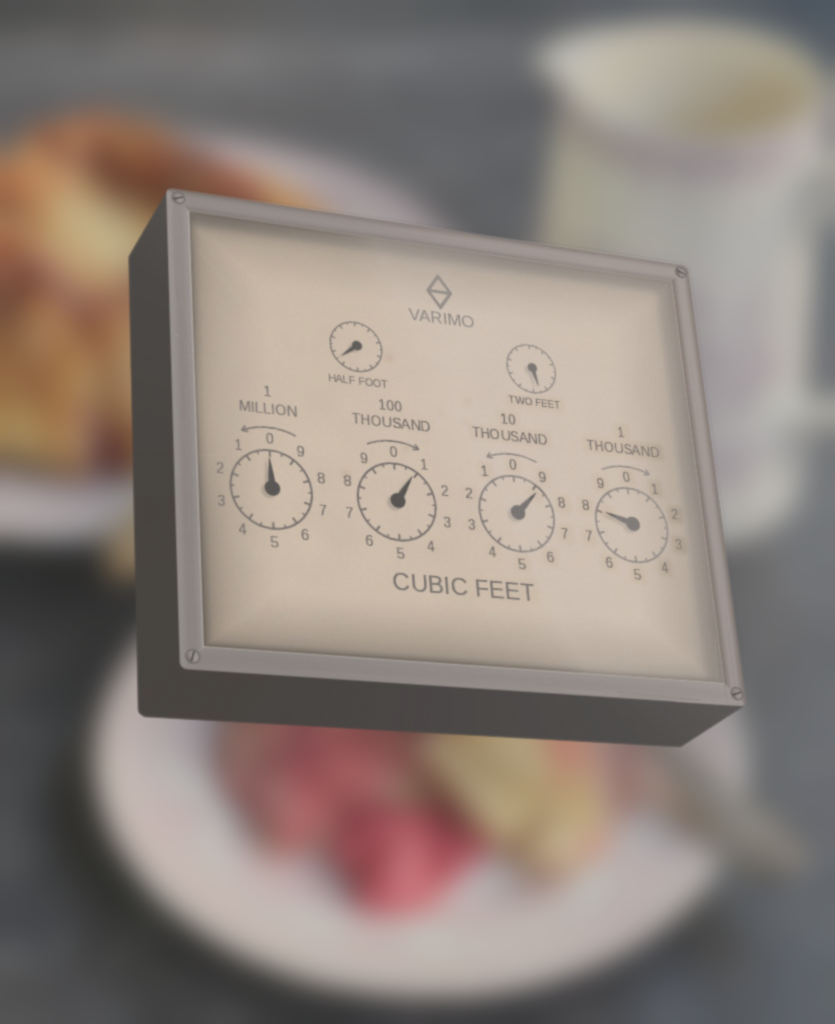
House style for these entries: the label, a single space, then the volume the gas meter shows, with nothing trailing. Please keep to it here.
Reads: 8800 ft³
